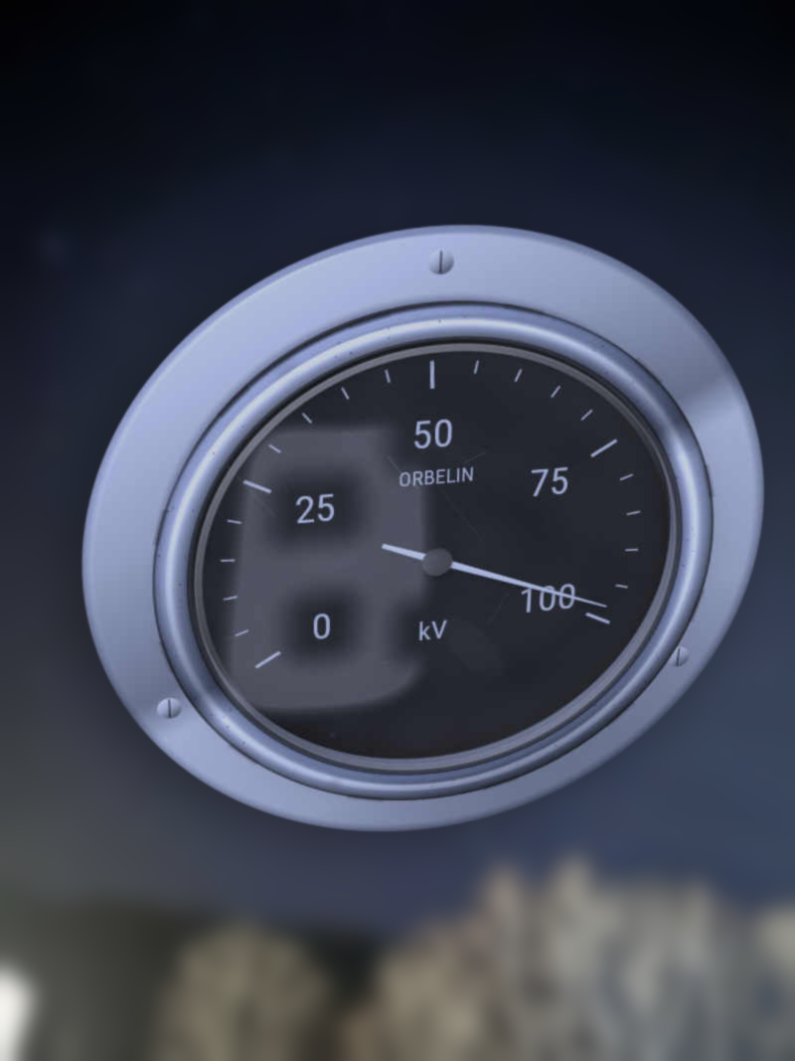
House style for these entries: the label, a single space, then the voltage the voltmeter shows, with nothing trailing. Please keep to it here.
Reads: 97.5 kV
